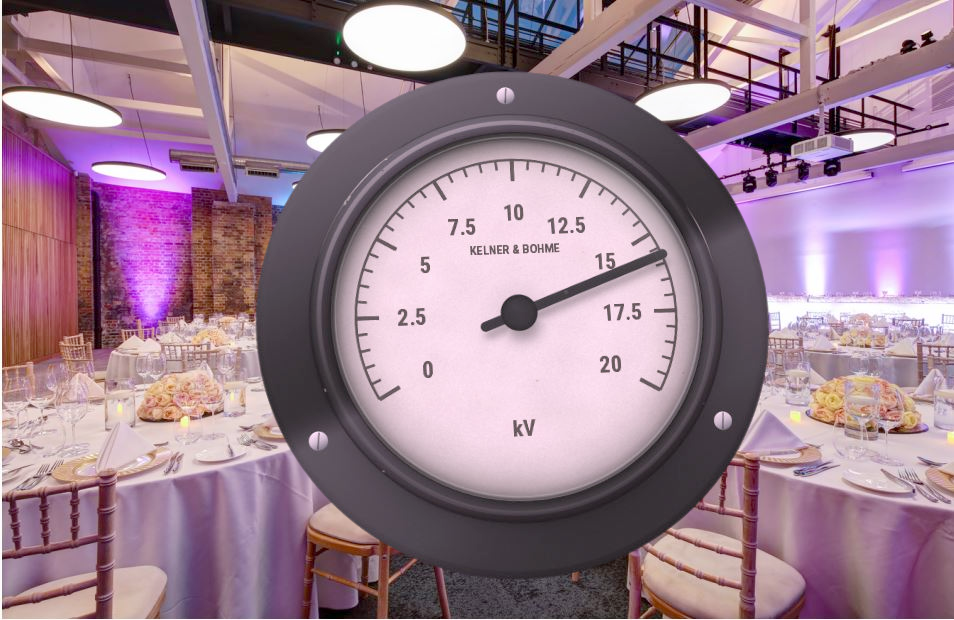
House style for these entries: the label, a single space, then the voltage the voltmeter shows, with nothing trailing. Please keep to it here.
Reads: 15.75 kV
